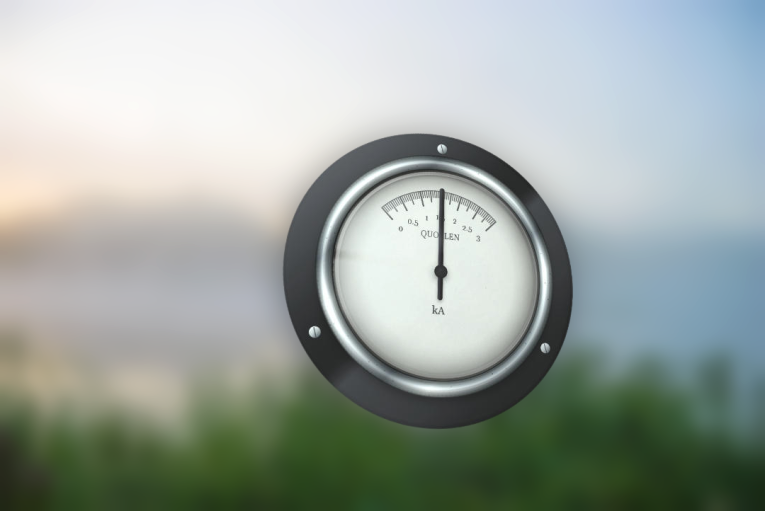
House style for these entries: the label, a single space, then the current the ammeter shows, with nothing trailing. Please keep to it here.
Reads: 1.5 kA
